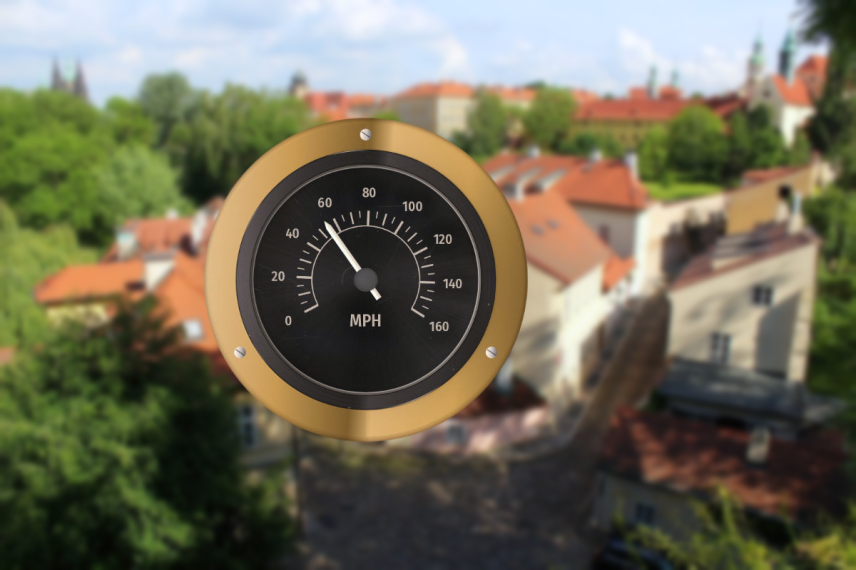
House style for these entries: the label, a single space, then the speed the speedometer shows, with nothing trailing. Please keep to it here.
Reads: 55 mph
